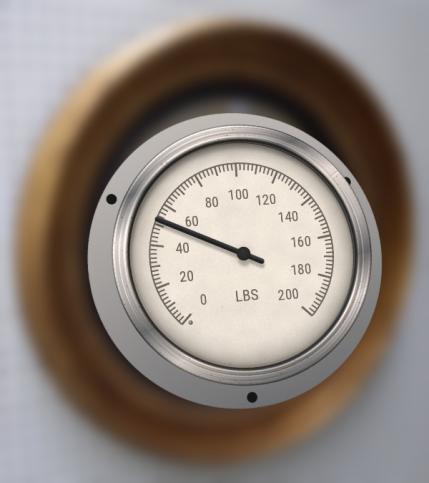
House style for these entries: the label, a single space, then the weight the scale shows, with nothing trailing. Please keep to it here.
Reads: 52 lb
